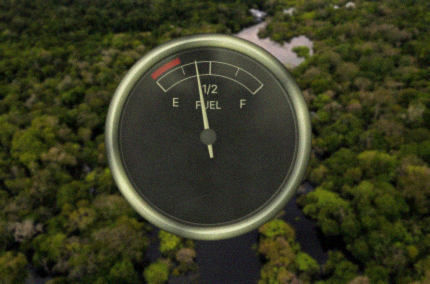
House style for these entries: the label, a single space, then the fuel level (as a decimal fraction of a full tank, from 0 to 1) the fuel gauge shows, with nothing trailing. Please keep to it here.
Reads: 0.375
